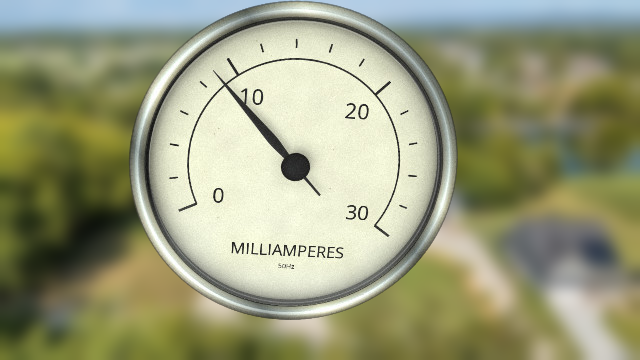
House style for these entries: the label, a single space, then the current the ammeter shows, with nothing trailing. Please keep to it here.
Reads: 9 mA
